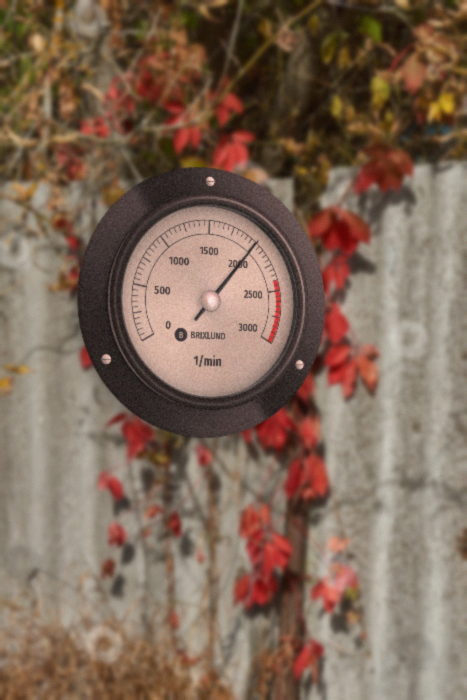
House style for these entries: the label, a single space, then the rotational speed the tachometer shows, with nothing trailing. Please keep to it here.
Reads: 2000 rpm
